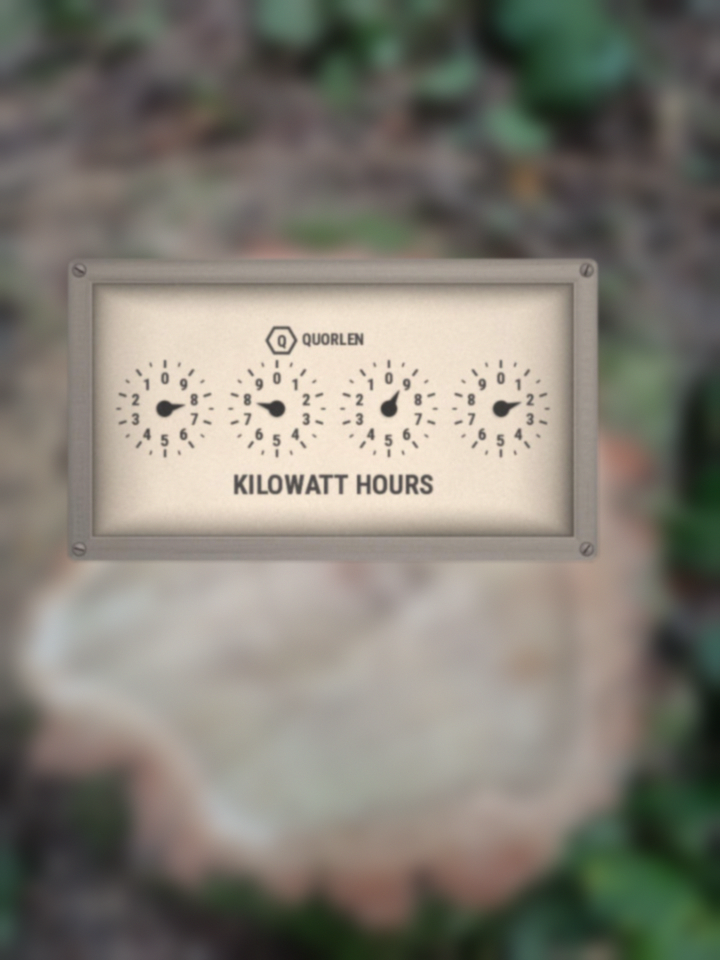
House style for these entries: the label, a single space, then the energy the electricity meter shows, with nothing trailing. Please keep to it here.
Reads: 7792 kWh
